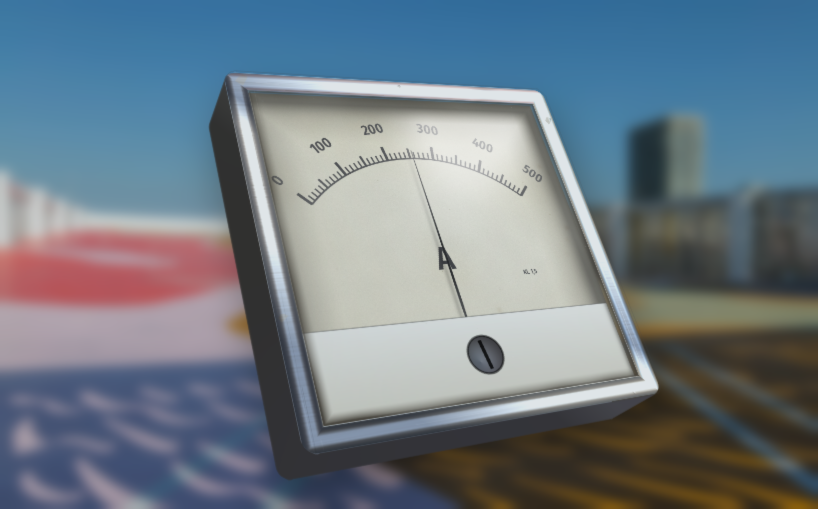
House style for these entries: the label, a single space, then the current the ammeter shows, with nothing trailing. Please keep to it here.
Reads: 250 A
